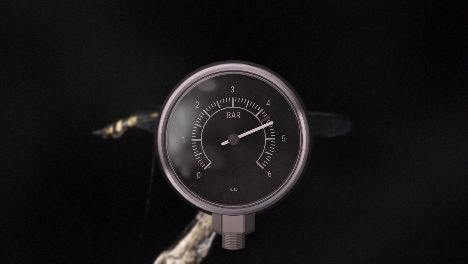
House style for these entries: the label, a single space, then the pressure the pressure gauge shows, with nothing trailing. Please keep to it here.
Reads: 4.5 bar
